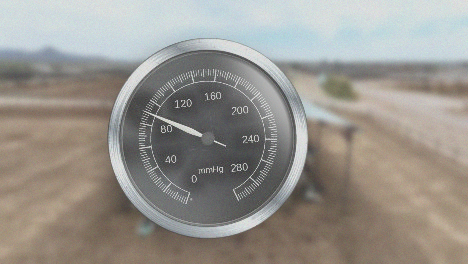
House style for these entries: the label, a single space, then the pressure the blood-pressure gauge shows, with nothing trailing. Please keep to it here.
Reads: 90 mmHg
